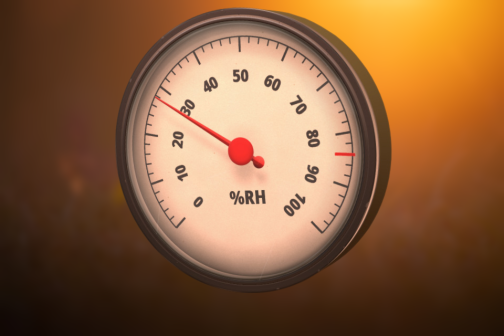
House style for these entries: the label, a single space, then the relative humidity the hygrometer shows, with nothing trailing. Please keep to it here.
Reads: 28 %
